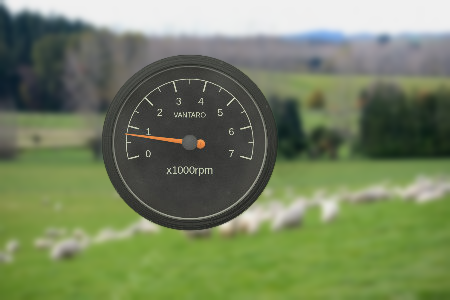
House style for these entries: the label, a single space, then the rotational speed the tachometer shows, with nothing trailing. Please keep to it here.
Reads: 750 rpm
